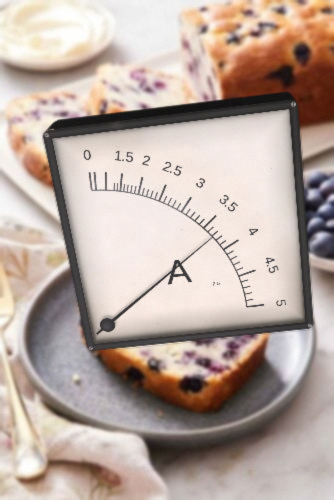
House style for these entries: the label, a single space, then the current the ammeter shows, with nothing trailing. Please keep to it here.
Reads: 3.7 A
